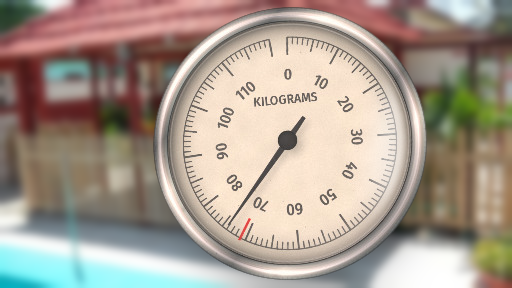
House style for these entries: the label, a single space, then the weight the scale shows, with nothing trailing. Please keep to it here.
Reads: 74 kg
